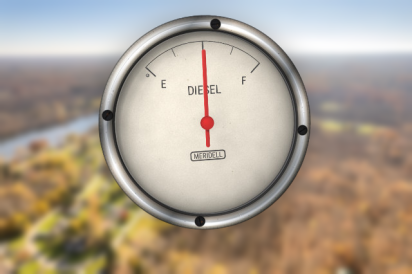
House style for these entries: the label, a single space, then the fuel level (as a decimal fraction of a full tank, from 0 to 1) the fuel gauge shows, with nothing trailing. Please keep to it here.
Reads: 0.5
